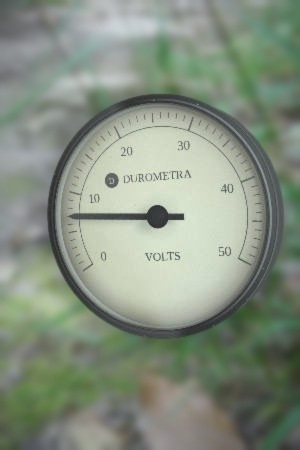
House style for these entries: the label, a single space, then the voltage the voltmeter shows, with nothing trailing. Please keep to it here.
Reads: 7 V
